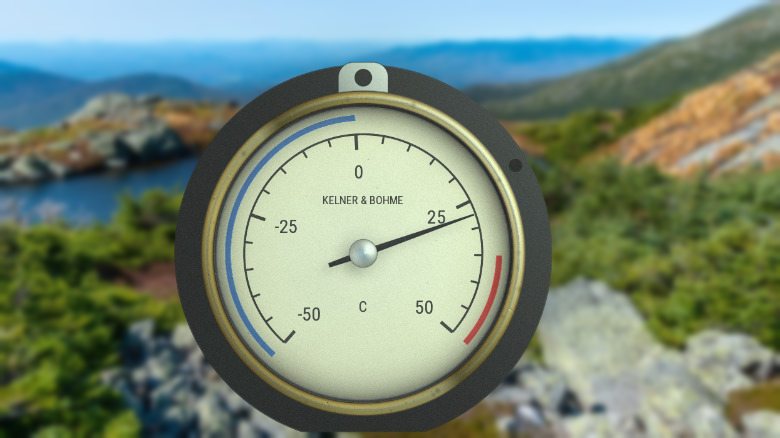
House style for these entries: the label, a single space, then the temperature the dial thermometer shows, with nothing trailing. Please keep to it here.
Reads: 27.5 °C
